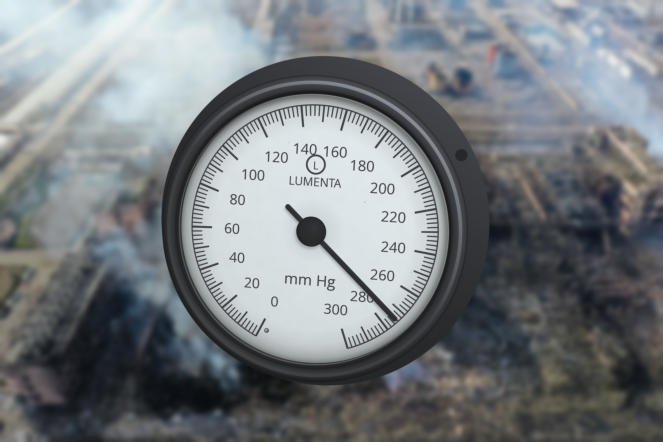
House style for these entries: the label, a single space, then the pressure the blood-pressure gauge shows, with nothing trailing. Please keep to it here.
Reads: 274 mmHg
